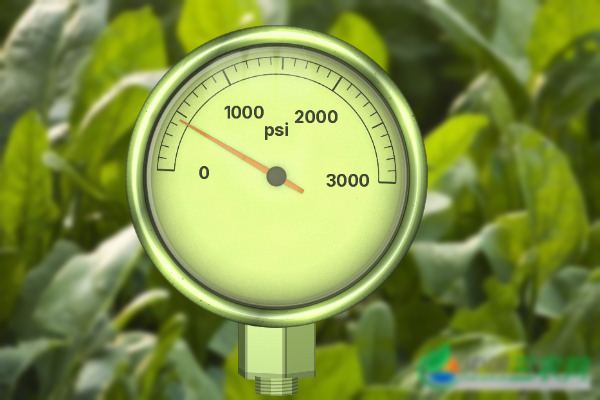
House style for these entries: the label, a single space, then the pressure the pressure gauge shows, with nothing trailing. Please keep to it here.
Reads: 450 psi
